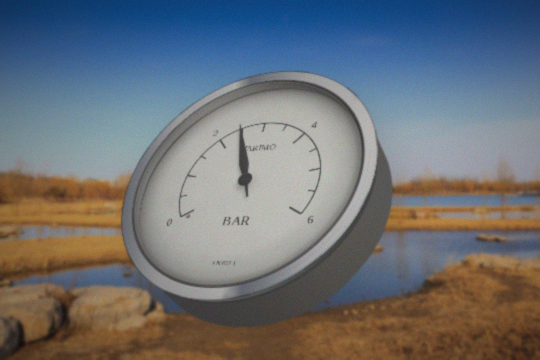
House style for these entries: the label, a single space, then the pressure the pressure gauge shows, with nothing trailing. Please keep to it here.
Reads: 2.5 bar
